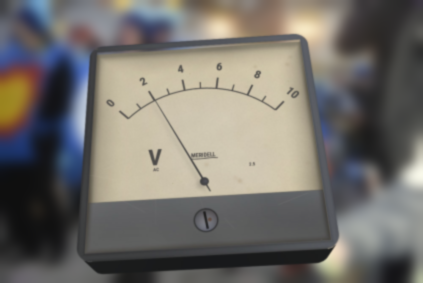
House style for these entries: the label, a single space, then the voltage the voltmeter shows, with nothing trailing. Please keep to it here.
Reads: 2 V
